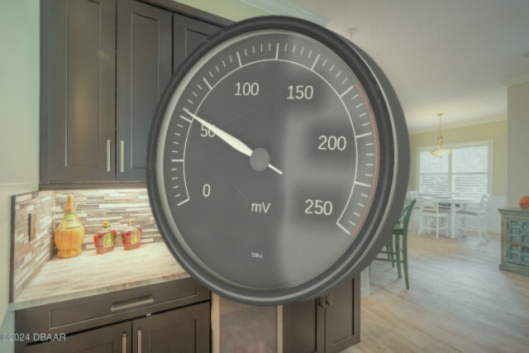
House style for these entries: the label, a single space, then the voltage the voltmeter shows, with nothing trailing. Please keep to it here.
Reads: 55 mV
